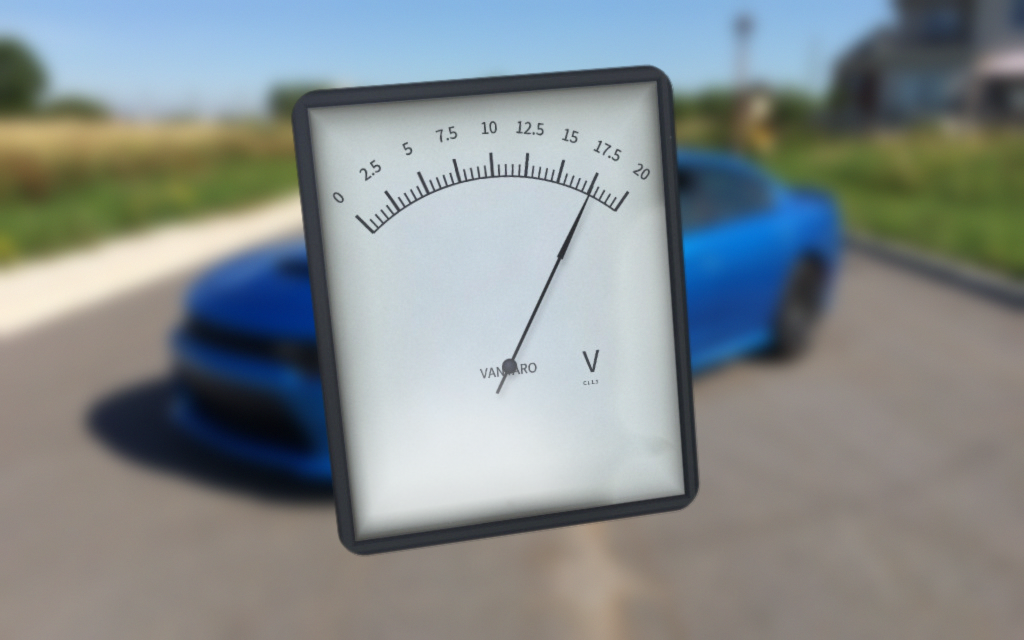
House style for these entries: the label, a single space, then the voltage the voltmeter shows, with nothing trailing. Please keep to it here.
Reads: 17.5 V
